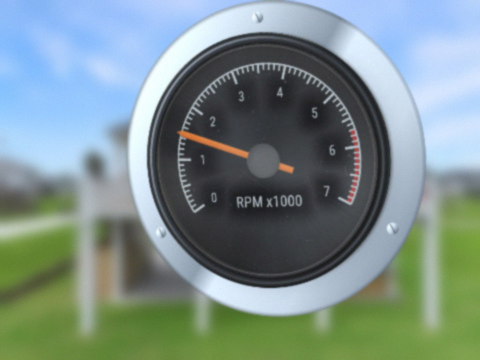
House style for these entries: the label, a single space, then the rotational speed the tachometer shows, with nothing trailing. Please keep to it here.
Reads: 1500 rpm
